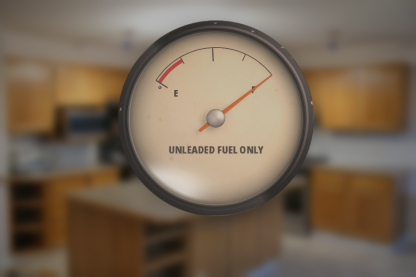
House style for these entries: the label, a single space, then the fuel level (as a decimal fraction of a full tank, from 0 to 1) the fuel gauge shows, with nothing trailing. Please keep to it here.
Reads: 1
